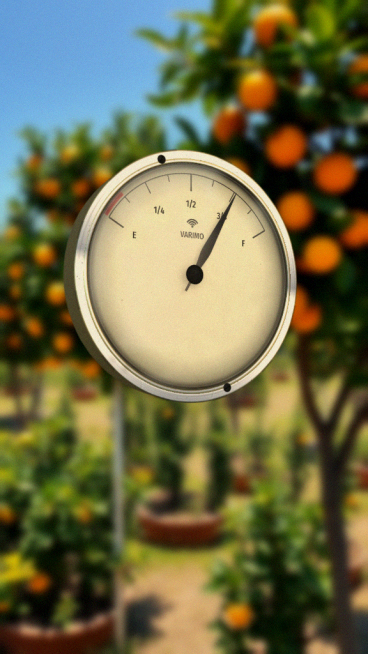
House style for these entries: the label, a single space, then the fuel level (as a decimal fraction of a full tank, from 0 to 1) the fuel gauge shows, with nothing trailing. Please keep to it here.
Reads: 0.75
